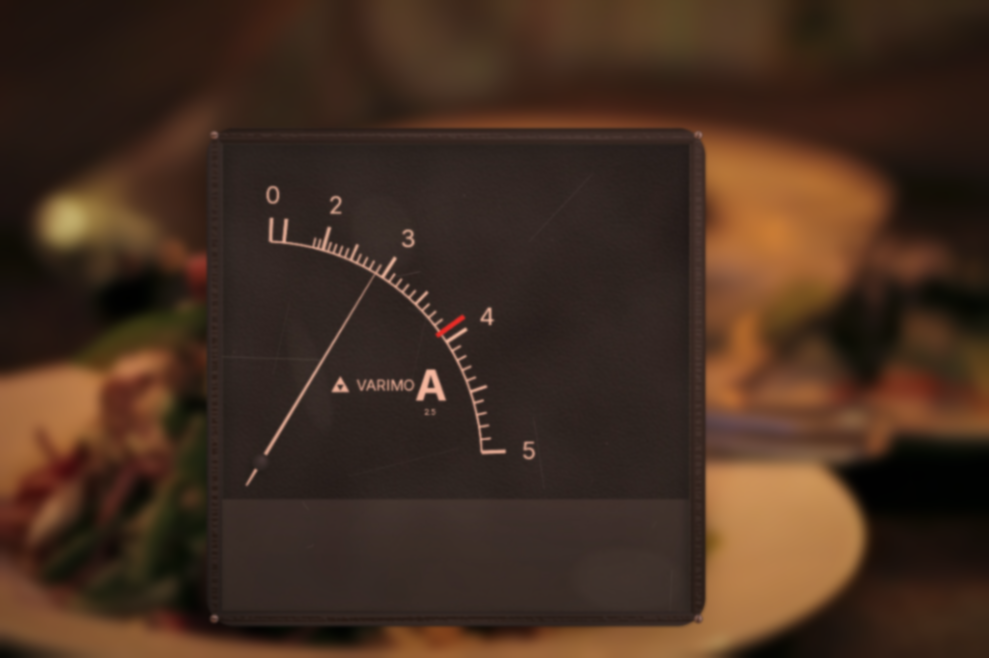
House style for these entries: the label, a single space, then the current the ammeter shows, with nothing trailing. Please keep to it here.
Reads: 2.9 A
